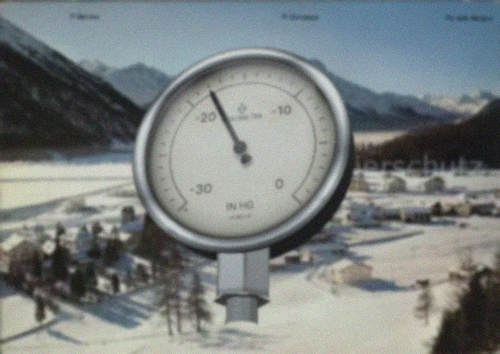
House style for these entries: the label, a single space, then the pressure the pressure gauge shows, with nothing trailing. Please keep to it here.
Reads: -18 inHg
